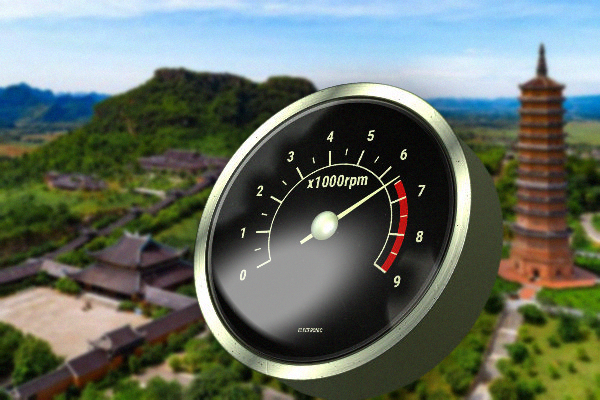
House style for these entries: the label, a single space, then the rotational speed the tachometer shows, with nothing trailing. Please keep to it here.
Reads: 6500 rpm
